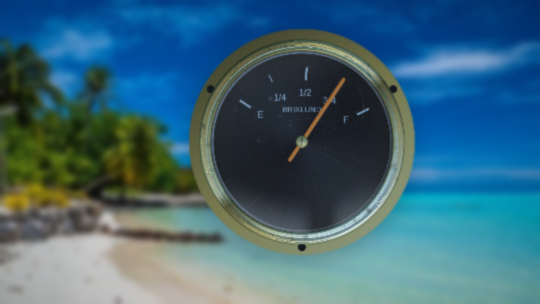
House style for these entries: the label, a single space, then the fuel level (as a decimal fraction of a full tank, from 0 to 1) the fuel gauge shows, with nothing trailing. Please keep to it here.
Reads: 0.75
